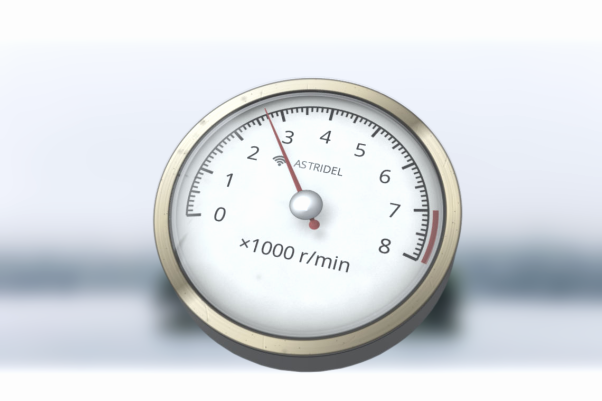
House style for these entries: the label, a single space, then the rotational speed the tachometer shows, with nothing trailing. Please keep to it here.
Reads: 2700 rpm
